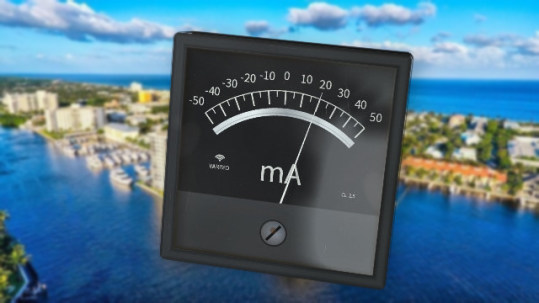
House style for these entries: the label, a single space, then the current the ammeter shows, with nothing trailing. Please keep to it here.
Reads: 20 mA
